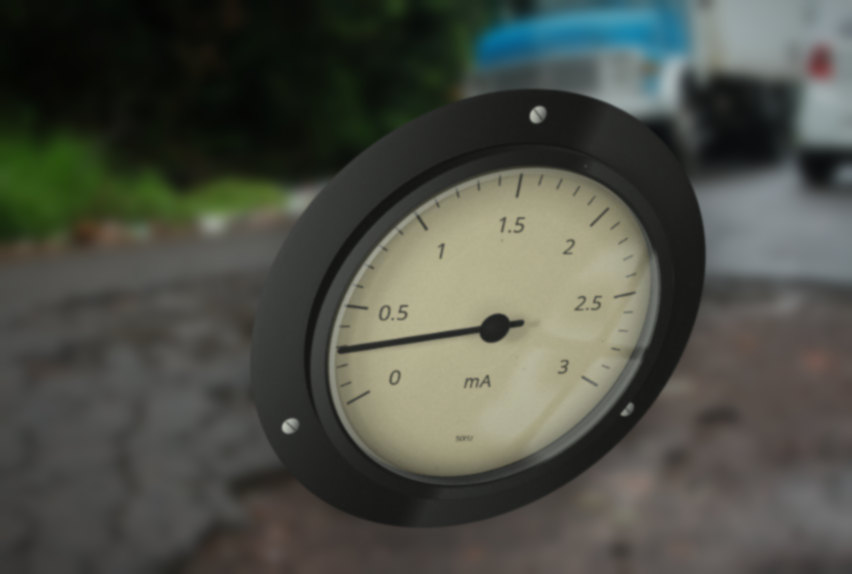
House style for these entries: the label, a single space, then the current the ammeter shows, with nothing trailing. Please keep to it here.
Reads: 0.3 mA
